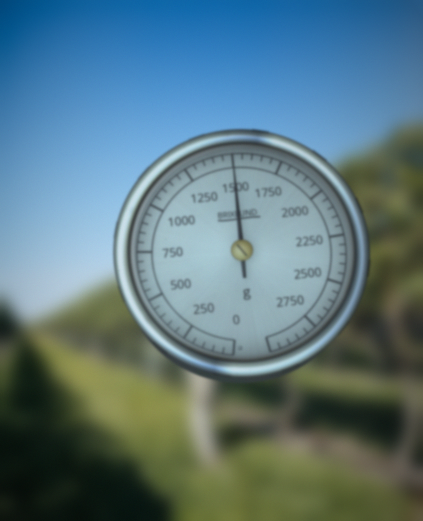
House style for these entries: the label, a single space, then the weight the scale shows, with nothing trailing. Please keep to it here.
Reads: 1500 g
